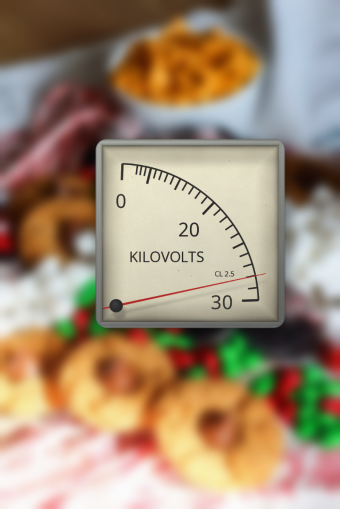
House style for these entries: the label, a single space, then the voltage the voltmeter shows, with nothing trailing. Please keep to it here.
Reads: 28 kV
